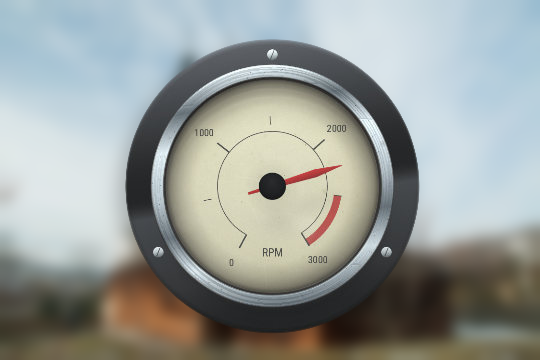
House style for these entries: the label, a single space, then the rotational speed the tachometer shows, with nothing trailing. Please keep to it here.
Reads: 2250 rpm
